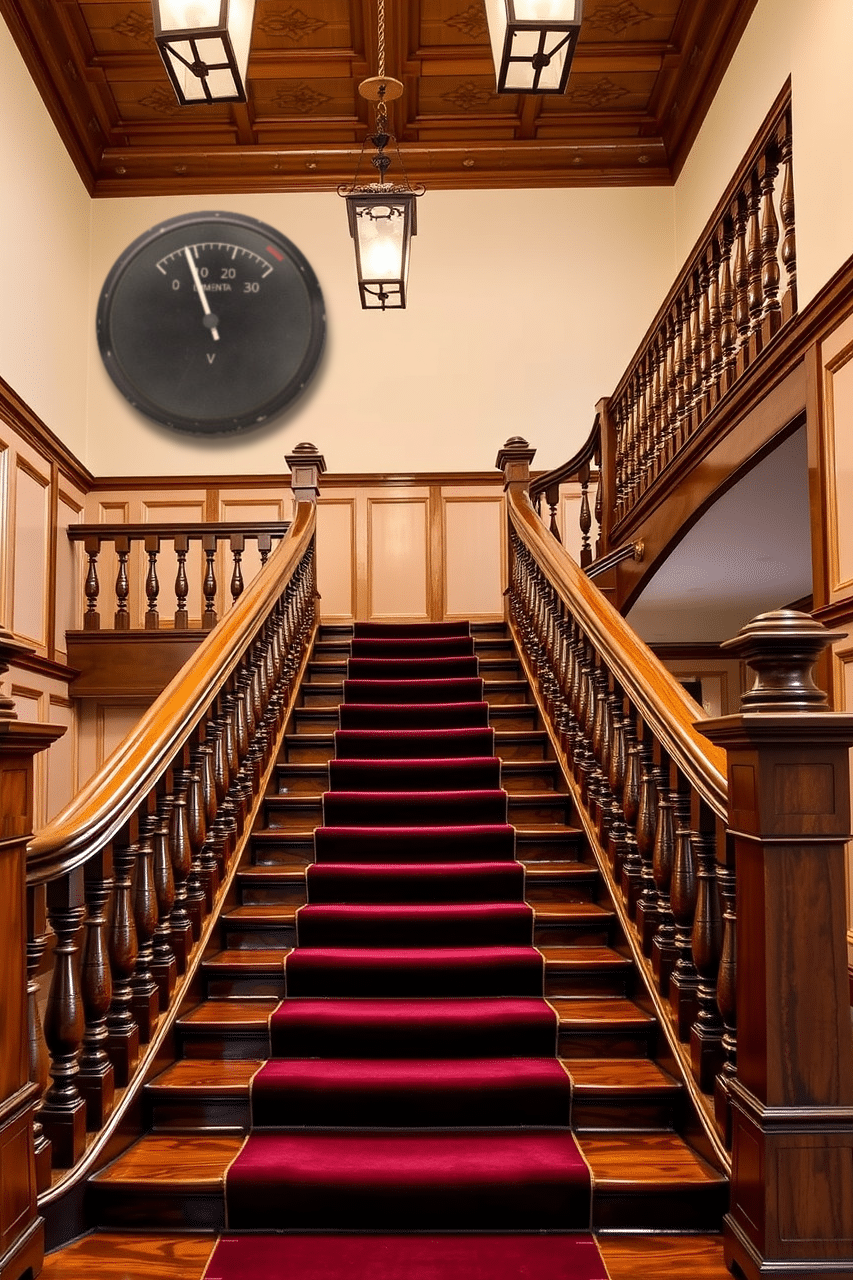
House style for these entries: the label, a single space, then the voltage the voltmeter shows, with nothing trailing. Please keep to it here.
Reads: 8 V
